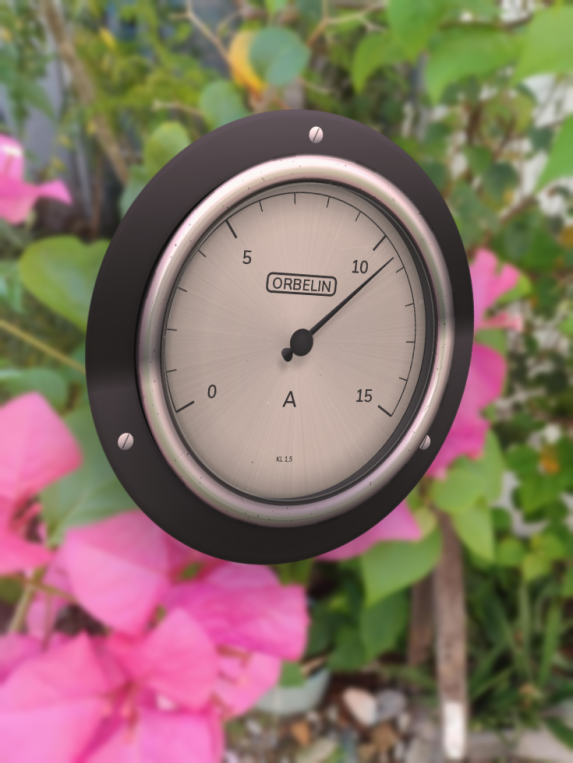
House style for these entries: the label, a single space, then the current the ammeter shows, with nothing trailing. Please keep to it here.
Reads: 10.5 A
